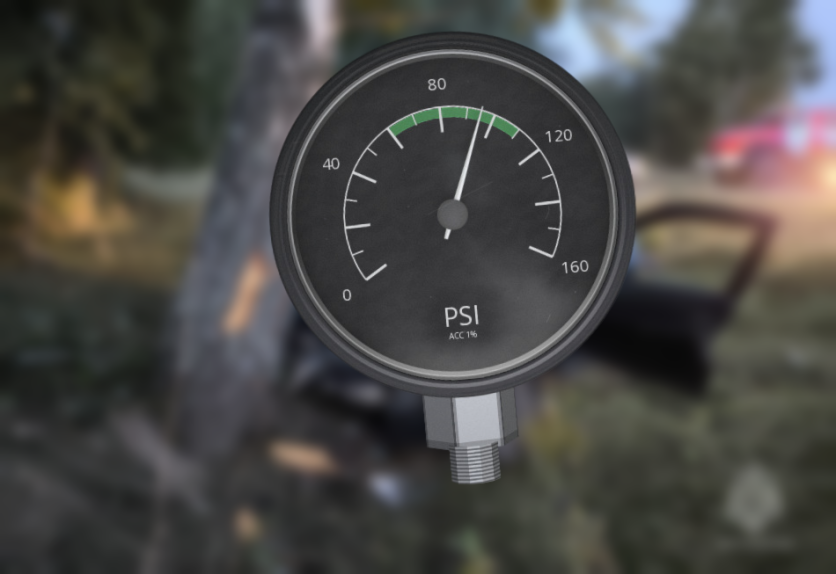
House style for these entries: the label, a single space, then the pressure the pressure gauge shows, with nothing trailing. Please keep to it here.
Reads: 95 psi
